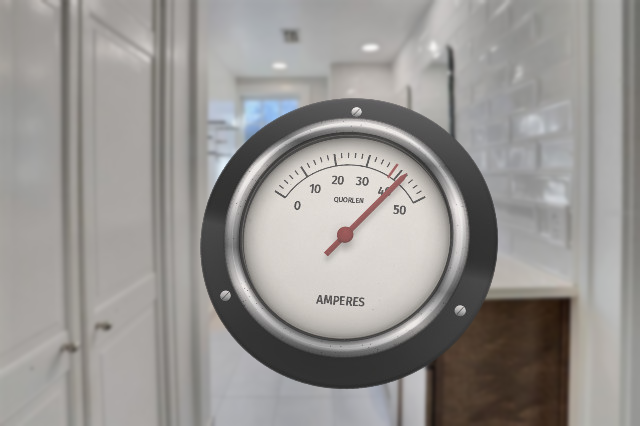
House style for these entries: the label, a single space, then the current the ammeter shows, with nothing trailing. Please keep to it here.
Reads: 42 A
